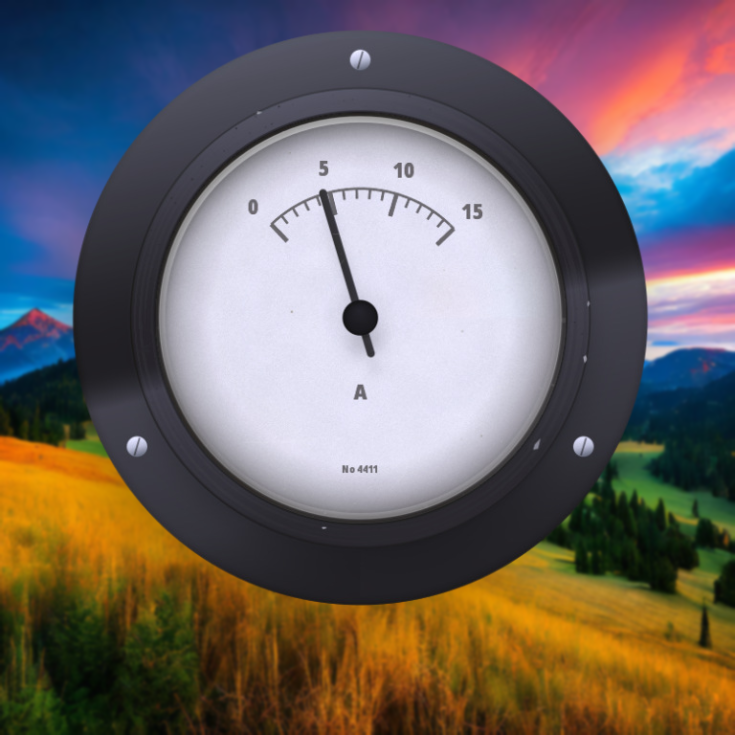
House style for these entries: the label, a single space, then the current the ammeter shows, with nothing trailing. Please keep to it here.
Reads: 4.5 A
